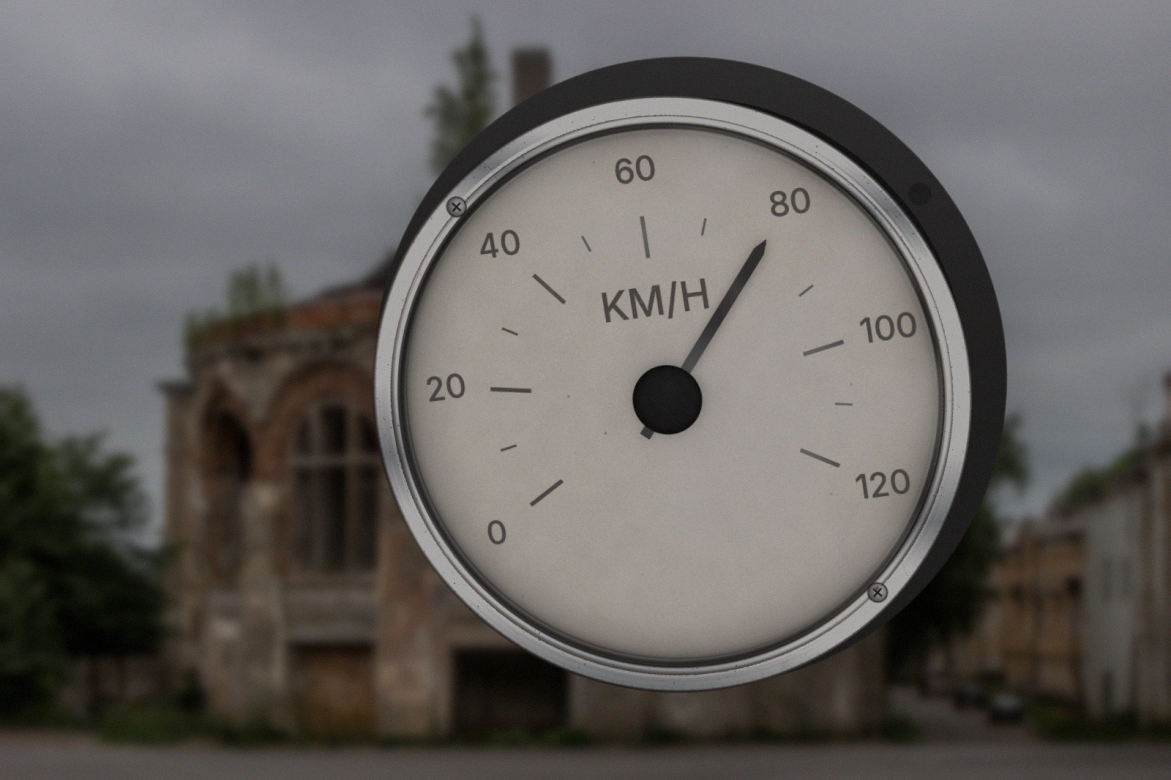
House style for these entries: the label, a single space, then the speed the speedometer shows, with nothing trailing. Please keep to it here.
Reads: 80 km/h
